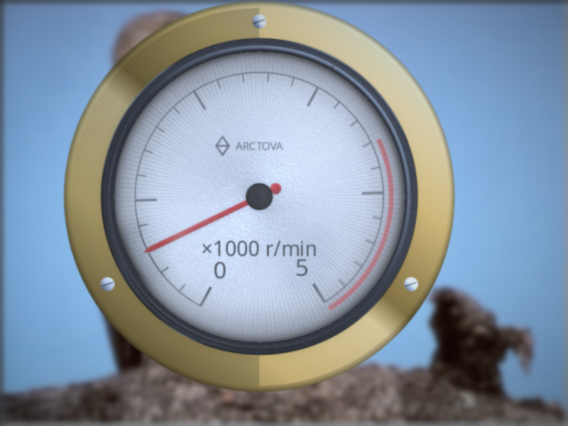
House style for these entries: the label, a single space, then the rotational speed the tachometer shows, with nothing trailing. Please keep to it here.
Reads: 600 rpm
